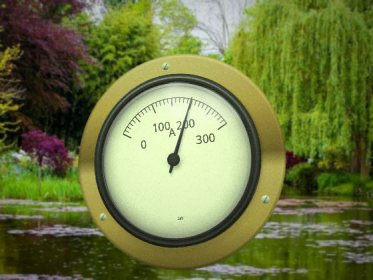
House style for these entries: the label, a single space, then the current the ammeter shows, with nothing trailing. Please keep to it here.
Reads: 200 A
